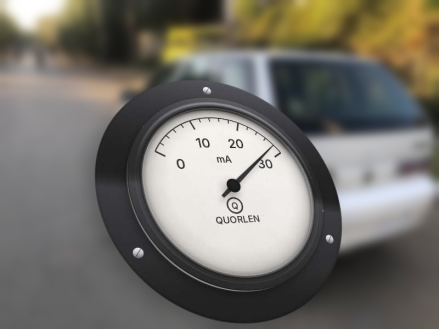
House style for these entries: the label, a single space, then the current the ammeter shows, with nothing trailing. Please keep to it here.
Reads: 28 mA
